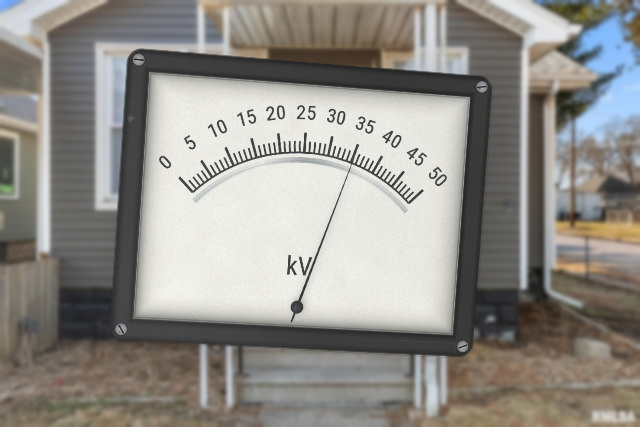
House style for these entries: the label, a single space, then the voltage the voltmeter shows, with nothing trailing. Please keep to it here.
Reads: 35 kV
